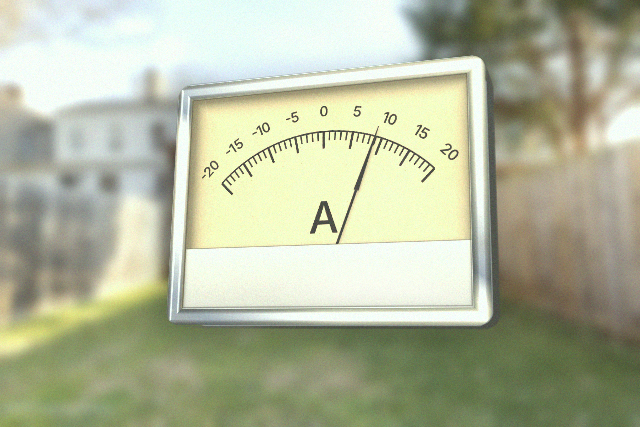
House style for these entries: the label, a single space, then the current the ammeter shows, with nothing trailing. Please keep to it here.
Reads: 9 A
